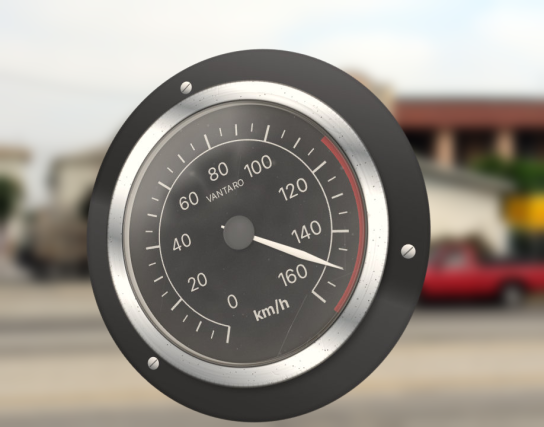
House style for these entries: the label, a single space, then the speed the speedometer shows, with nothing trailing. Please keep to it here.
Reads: 150 km/h
